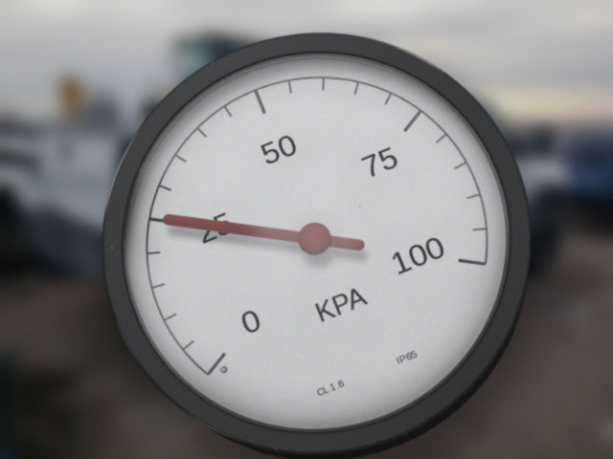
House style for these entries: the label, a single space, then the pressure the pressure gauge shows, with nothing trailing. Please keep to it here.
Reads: 25 kPa
